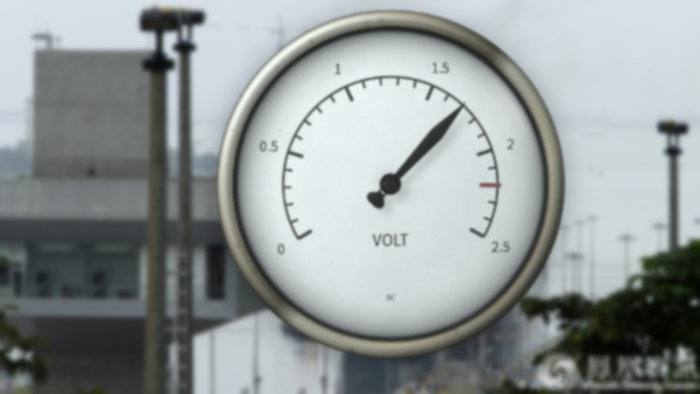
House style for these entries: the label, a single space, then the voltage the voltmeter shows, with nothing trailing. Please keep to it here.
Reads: 1.7 V
